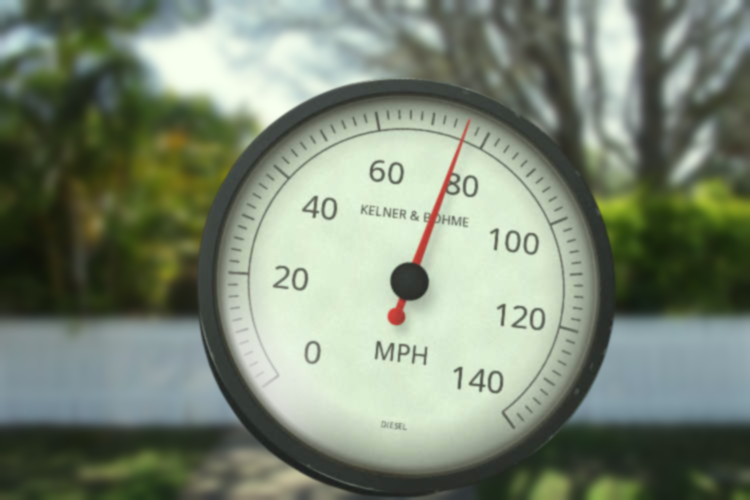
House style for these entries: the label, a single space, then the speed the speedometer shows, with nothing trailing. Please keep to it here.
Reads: 76 mph
